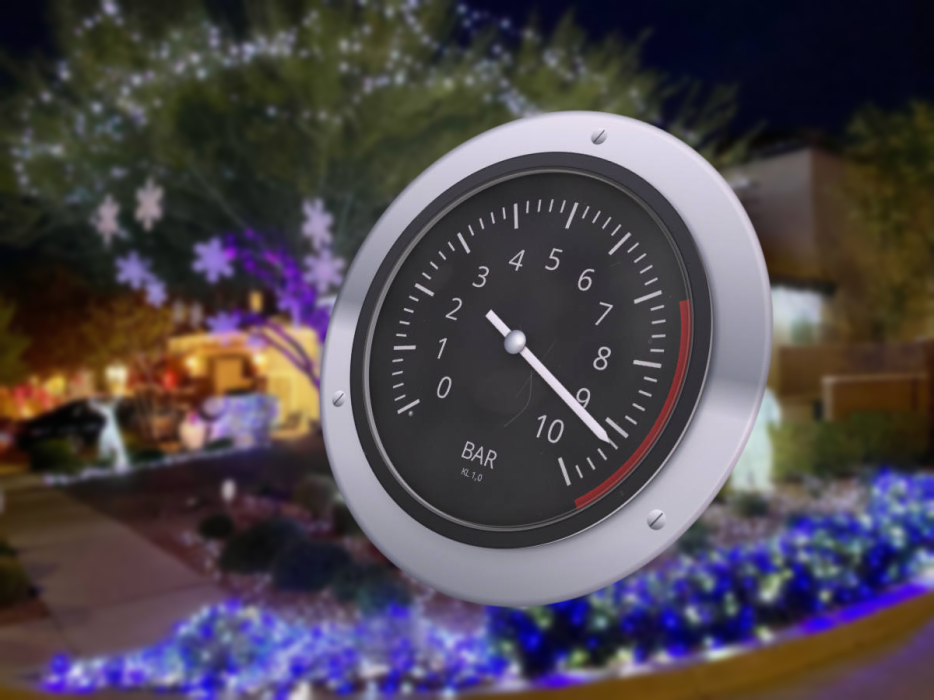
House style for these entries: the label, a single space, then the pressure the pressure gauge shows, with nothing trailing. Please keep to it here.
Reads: 9.2 bar
